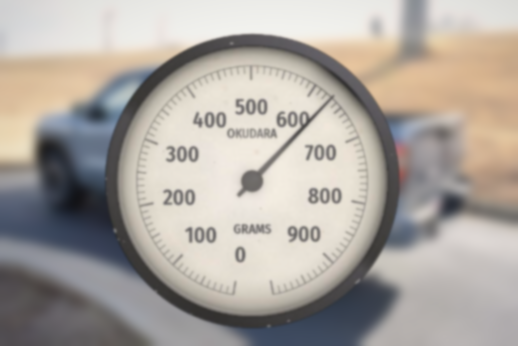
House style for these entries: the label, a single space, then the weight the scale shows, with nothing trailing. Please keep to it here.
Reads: 630 g
